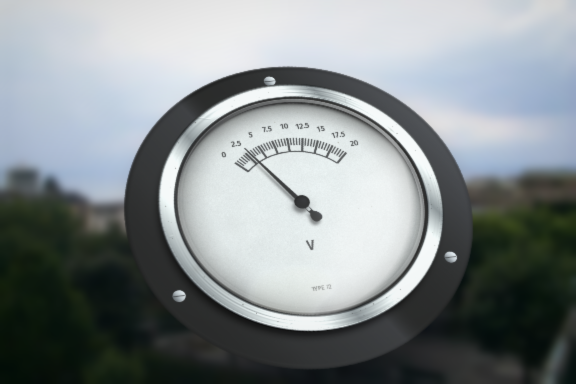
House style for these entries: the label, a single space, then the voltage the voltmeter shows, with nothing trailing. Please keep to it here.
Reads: 2.5 V
